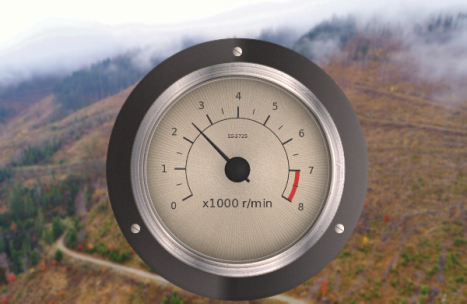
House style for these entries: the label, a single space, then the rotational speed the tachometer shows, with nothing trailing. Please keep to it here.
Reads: 2500 rpm
